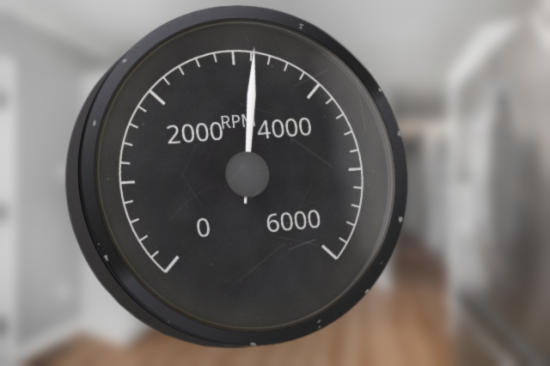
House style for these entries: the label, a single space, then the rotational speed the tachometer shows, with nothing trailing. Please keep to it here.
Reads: 3200 rpm
